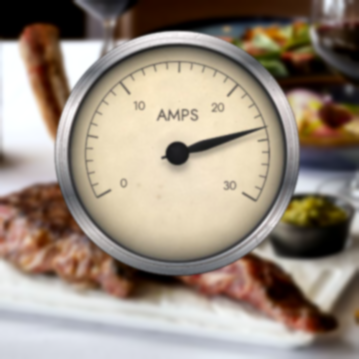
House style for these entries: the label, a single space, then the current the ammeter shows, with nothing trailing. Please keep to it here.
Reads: 24 A
